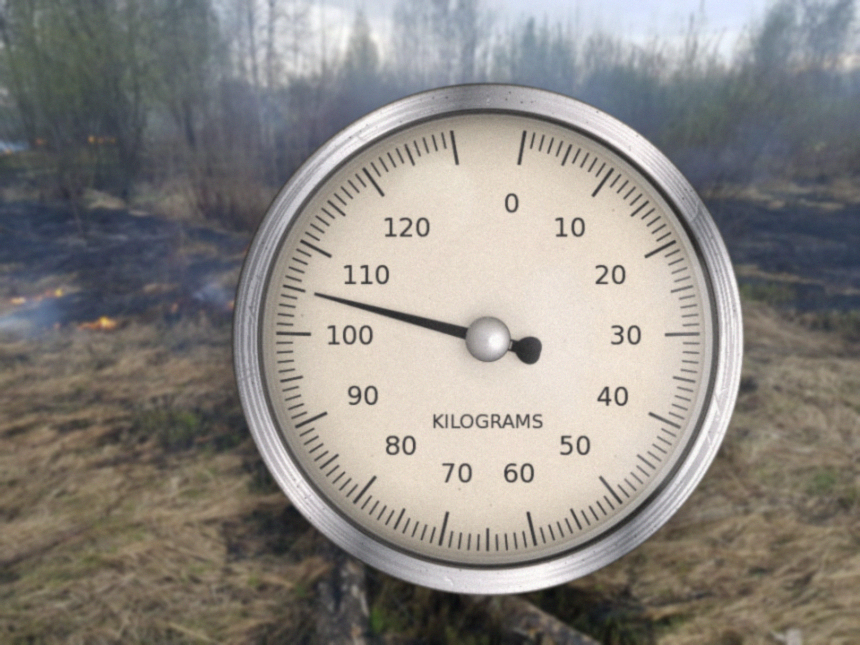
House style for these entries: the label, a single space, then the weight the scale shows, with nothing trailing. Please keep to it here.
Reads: 105 kg
